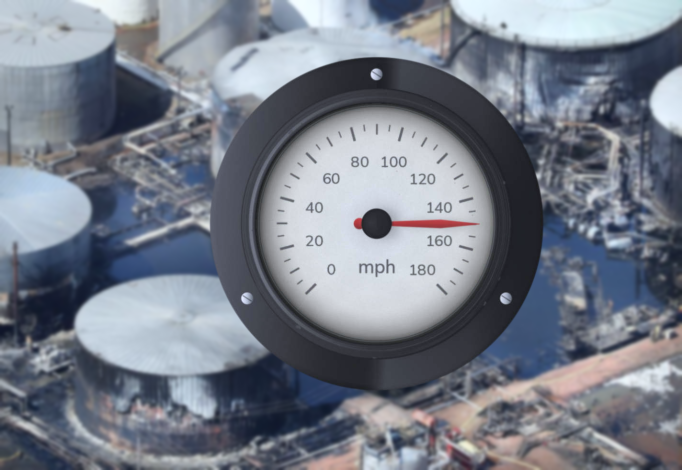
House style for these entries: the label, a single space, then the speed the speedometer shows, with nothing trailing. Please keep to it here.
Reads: 150 mph
